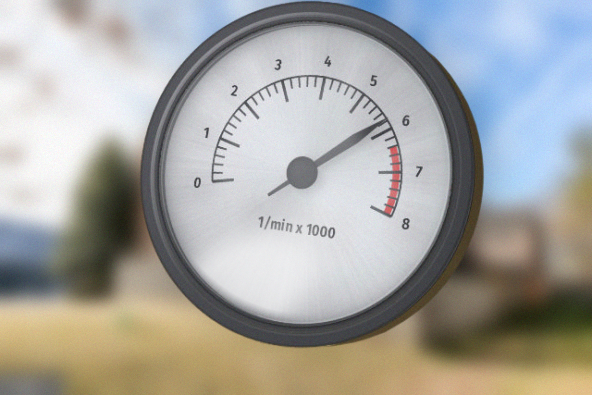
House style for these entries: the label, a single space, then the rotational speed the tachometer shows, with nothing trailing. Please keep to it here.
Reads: 5800 rpm
